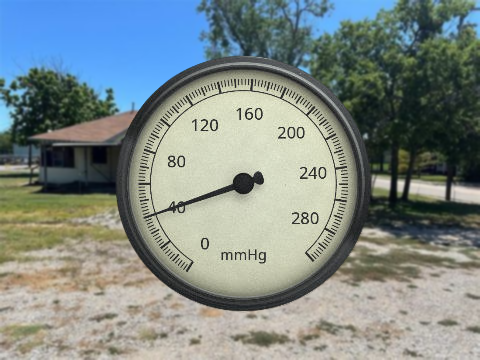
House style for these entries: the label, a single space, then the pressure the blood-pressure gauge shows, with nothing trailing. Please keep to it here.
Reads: 40 mmHg
